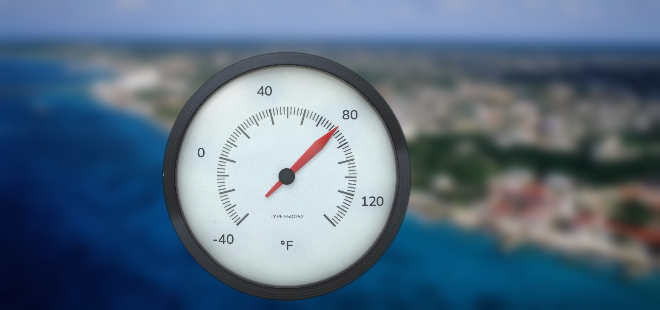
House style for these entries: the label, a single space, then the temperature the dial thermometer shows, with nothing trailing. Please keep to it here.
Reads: 80 °F
